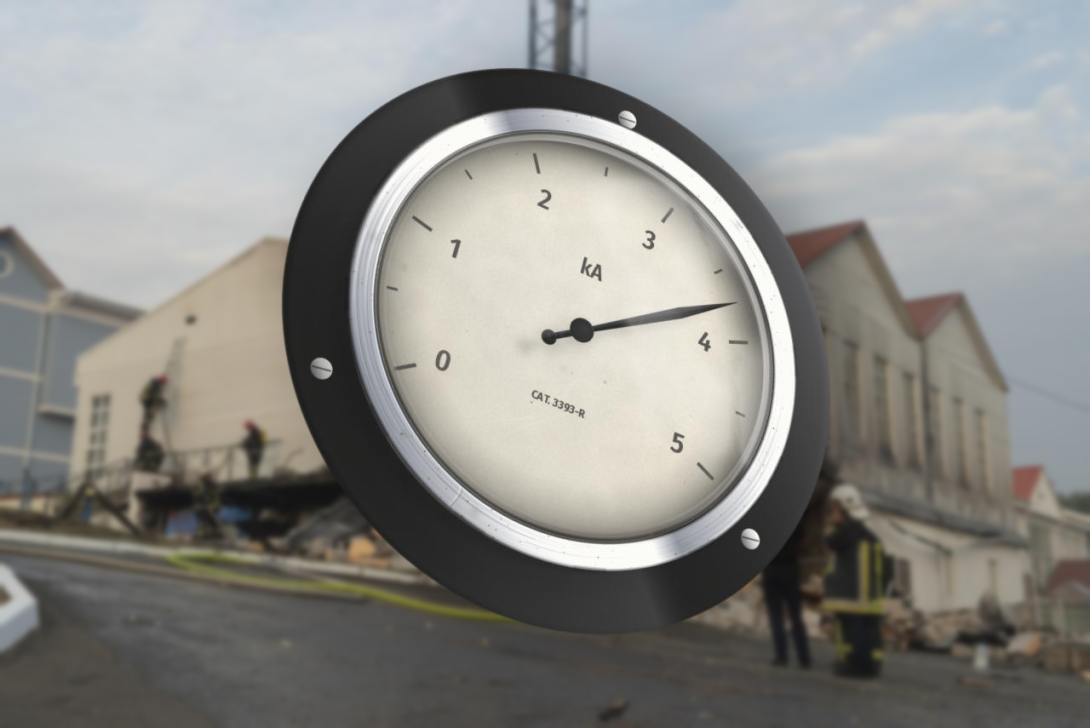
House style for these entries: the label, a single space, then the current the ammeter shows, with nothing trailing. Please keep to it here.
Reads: 3.75 kA
